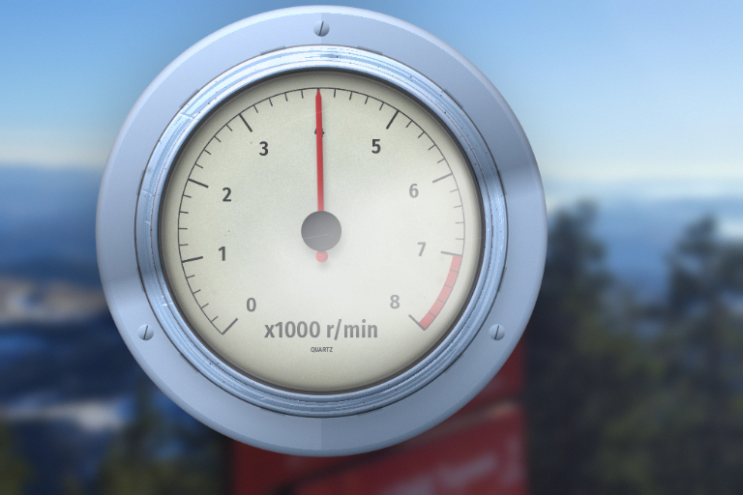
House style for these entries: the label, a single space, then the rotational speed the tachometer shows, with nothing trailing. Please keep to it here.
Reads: 4000 rpm
